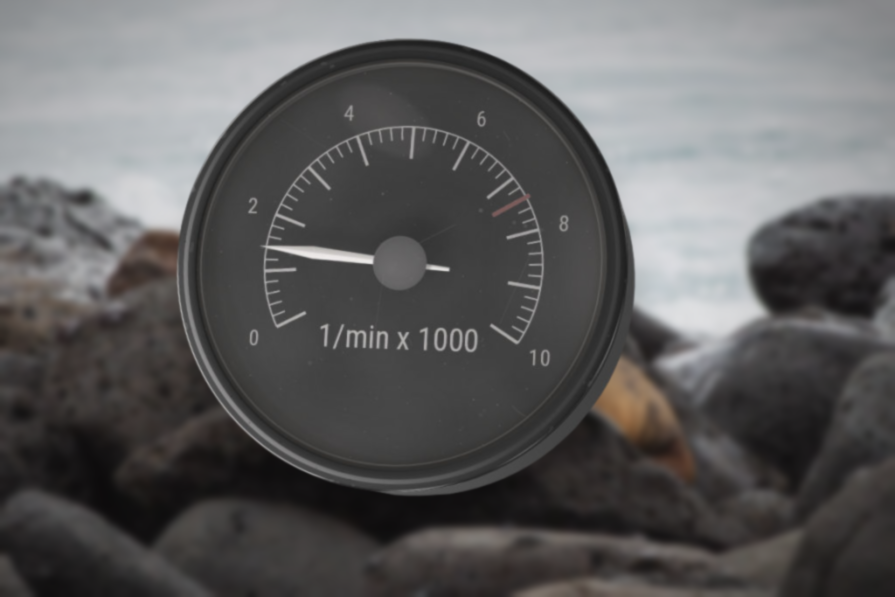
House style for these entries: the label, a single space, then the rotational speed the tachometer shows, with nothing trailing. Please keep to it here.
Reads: 1400 rpm
